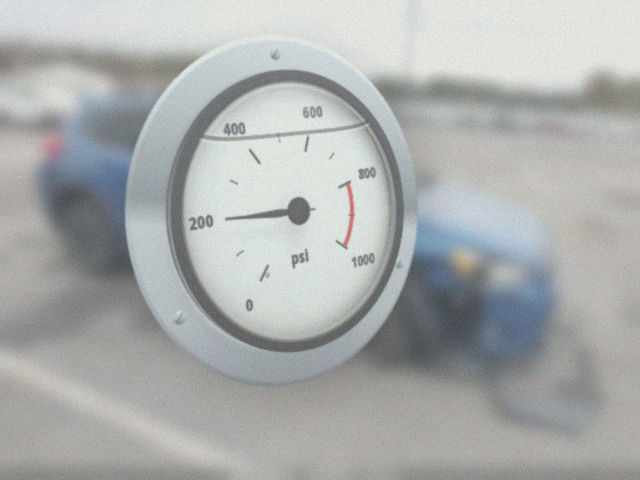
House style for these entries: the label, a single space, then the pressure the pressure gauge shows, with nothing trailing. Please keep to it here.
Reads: 200 psi
